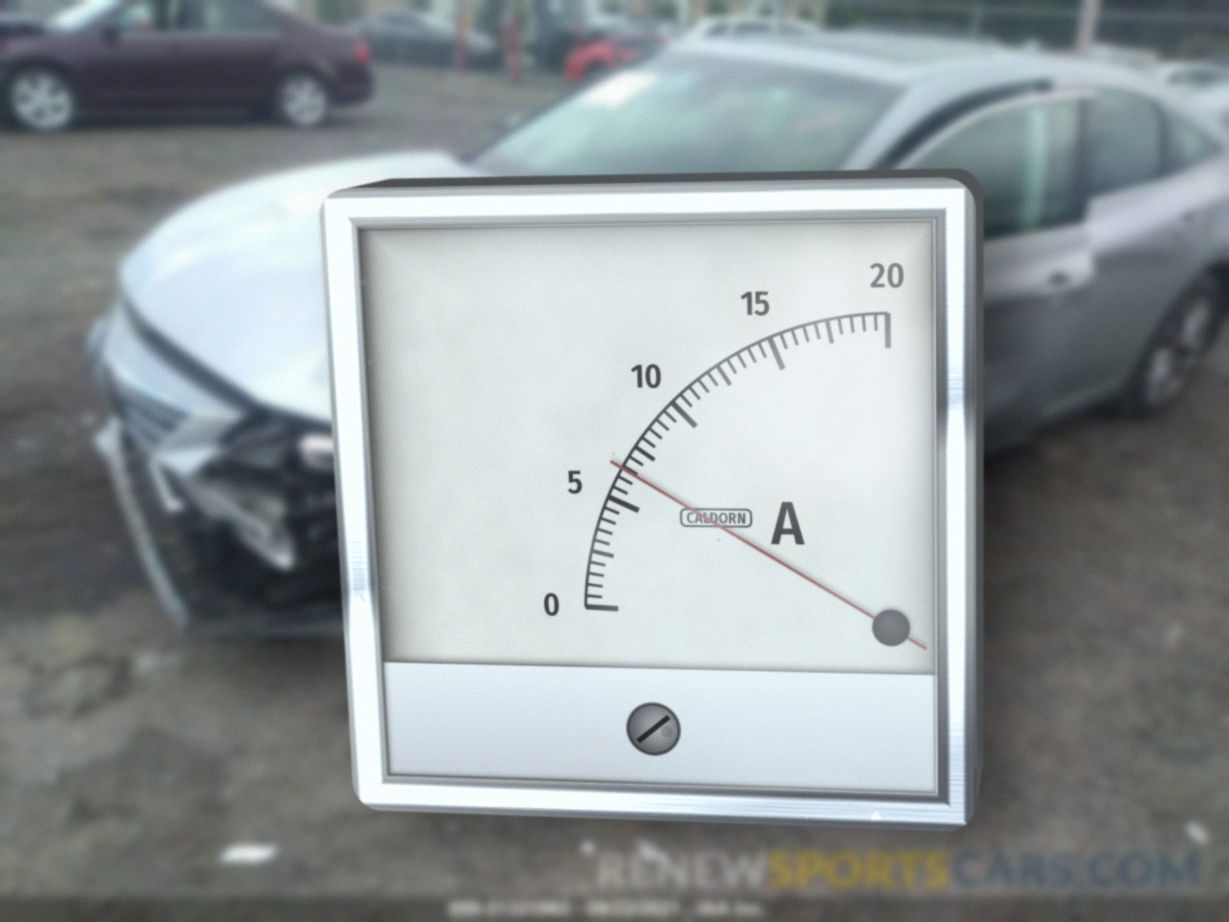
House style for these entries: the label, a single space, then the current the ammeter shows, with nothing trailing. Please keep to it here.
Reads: 6.5 A
